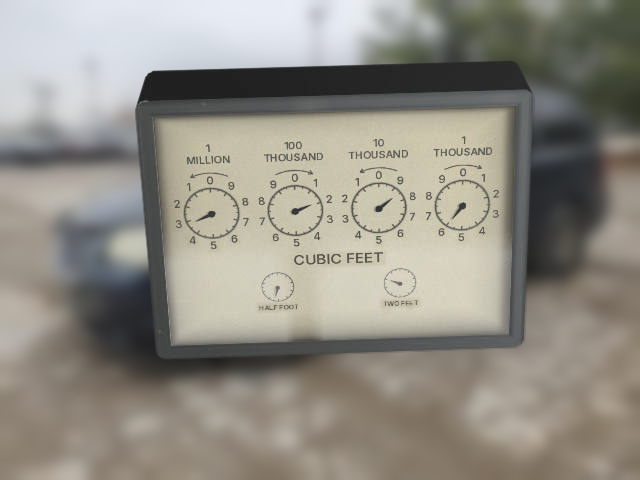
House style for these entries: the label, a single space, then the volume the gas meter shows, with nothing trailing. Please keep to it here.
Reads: 318600 ft³
